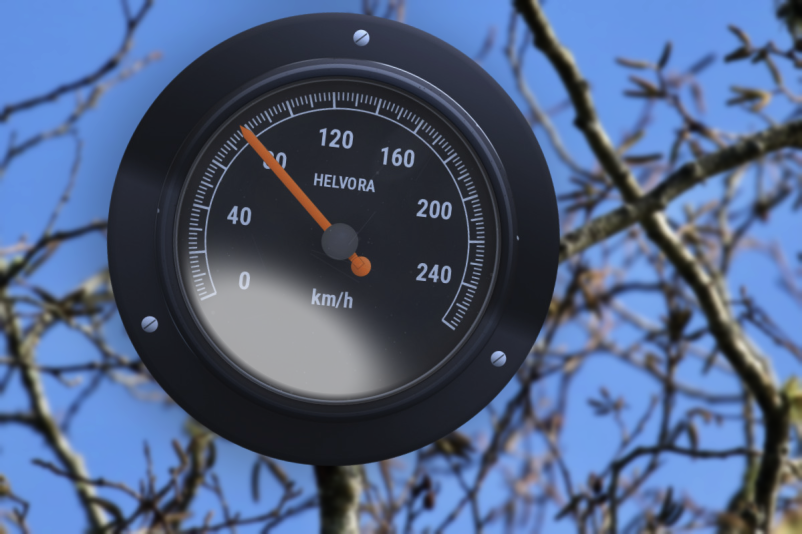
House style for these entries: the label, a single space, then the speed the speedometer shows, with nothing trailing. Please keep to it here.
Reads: 78 km/h
